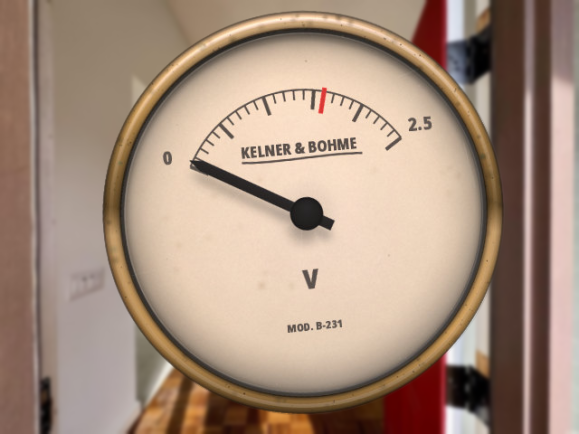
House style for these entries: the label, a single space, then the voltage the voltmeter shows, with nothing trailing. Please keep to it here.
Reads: 0.05 V
